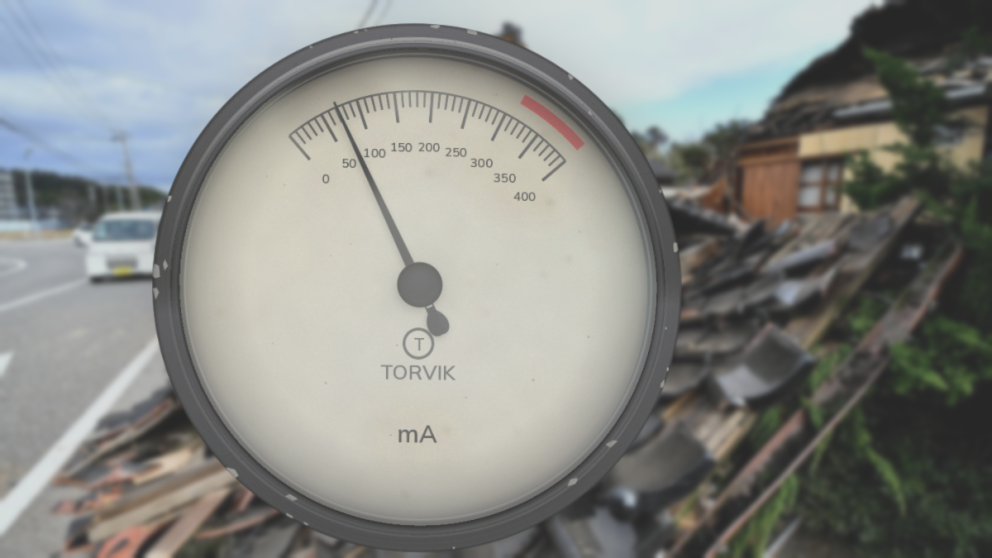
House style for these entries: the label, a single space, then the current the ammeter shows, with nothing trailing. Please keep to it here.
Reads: 70 mA
